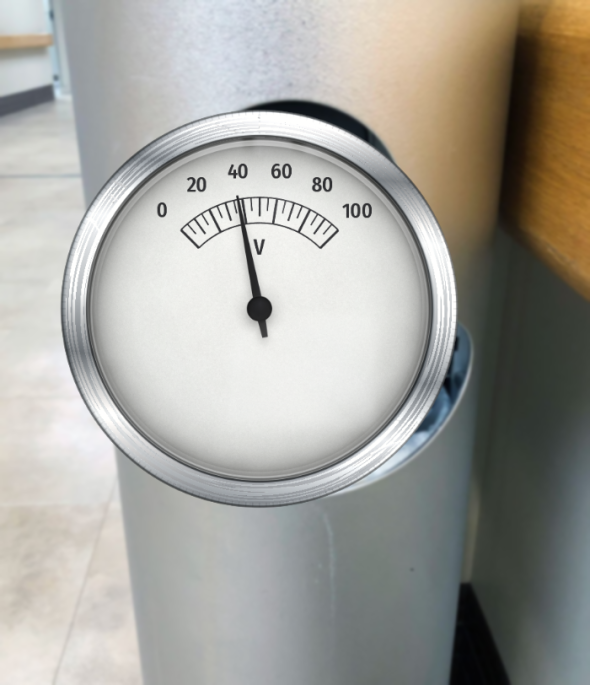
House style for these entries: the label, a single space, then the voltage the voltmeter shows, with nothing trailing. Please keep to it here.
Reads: 37.5 V
